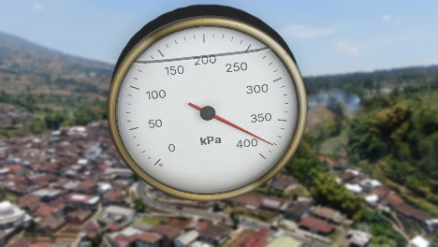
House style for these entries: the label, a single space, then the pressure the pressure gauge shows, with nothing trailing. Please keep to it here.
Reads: 380 kPa
